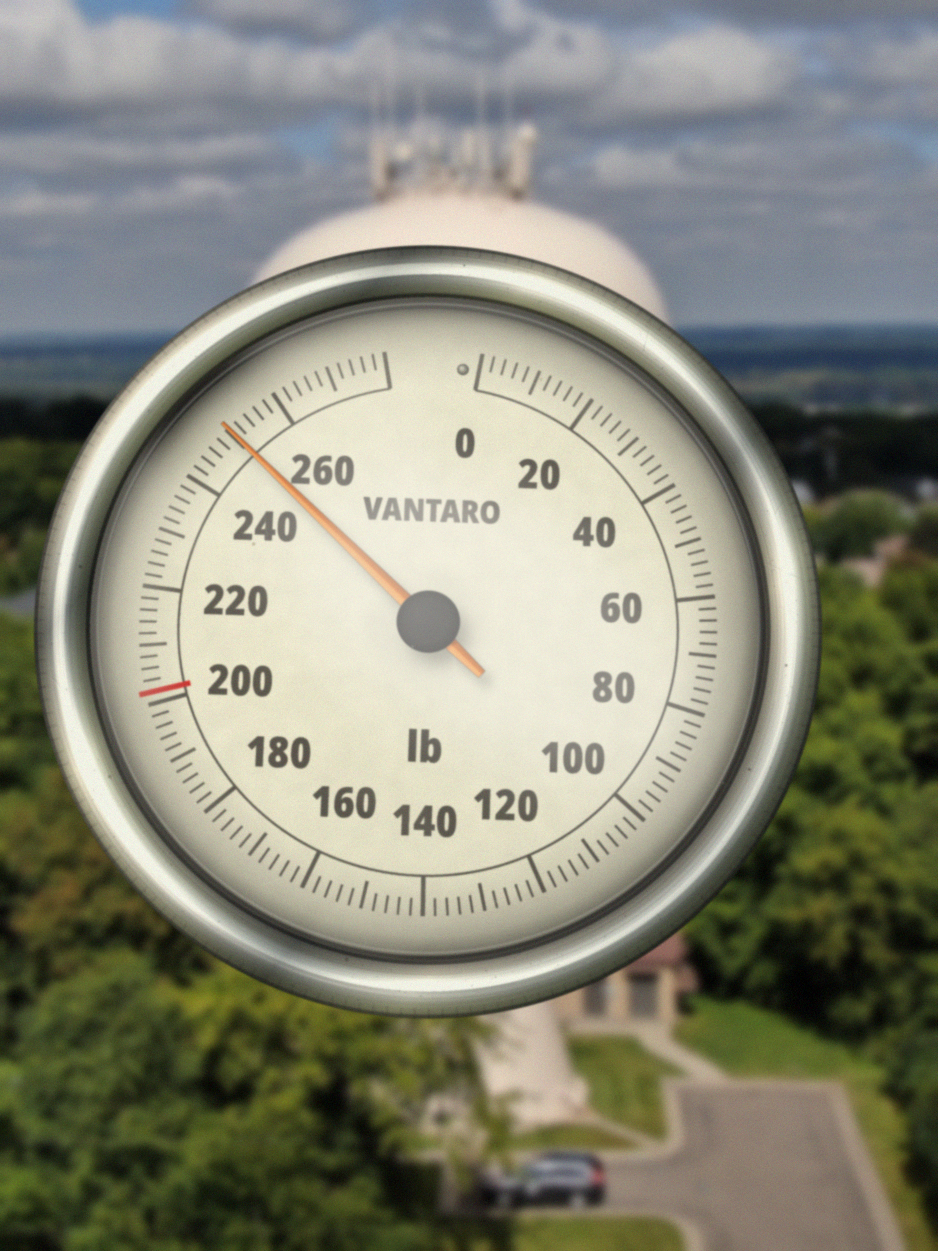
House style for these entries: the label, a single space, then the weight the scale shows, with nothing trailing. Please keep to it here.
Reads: 250 lb
